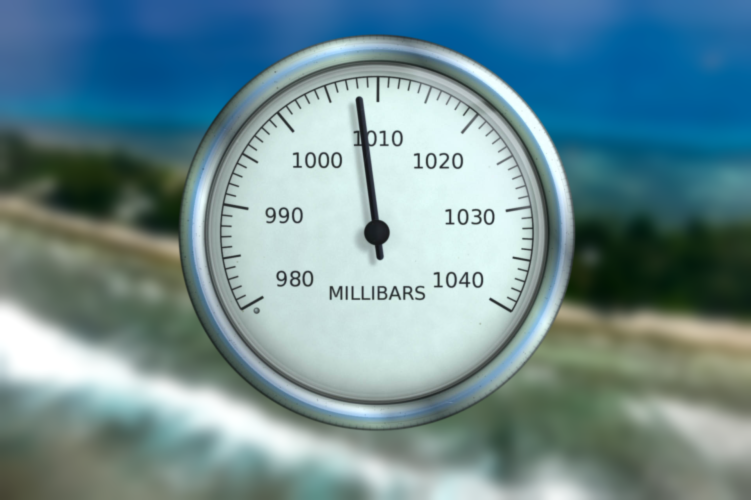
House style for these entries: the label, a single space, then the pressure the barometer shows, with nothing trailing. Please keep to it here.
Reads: 1008 mbar
